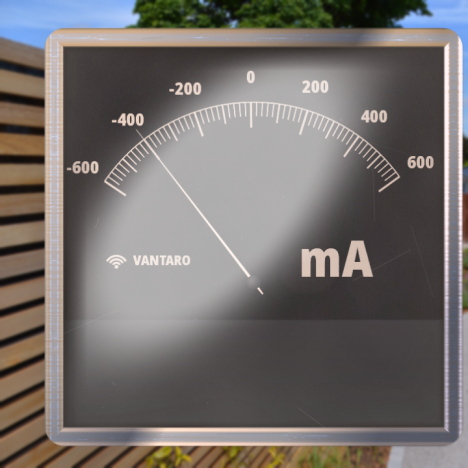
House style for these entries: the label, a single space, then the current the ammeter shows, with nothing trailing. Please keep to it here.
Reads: -400 mA
